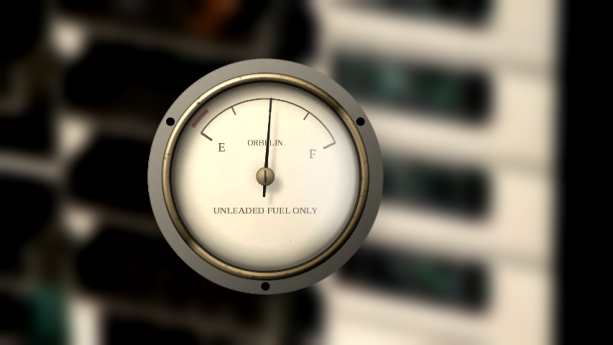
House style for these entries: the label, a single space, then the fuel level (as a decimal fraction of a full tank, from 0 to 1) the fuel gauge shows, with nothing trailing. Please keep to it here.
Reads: 0.5
